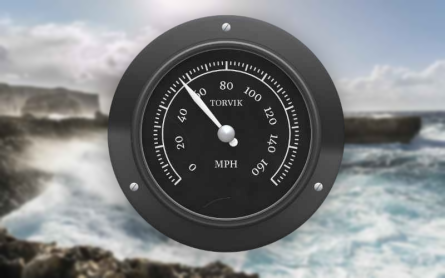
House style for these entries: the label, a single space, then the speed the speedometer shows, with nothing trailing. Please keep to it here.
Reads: 56 mph
